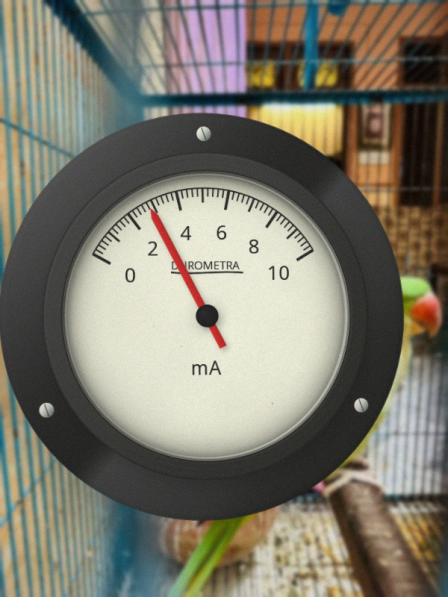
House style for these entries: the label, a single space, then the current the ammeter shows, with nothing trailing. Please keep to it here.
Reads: 2.8 mA
